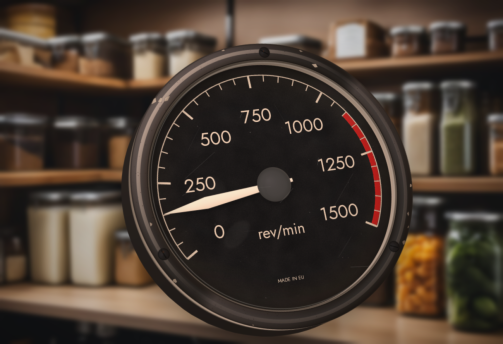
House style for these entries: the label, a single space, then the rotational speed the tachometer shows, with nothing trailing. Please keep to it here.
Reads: 150 rpm
